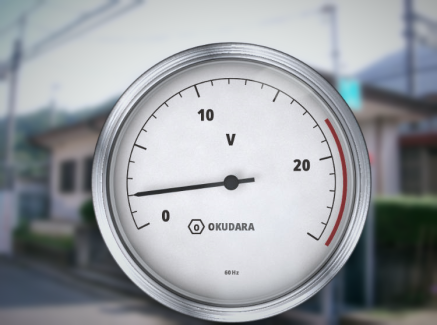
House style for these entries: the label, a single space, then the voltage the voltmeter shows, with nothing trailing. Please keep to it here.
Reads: 2 V
